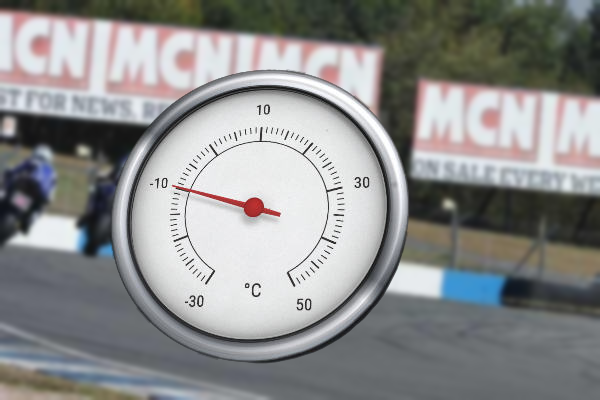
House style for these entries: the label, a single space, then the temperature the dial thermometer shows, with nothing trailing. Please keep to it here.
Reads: -10 °C
